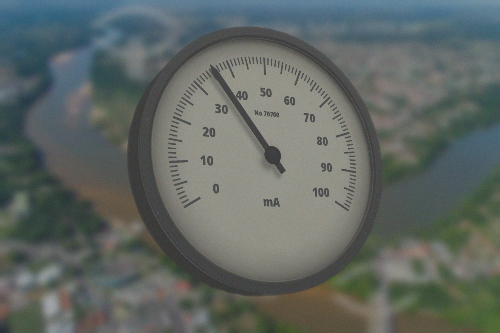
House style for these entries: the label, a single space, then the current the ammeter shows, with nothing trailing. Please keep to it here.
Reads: 35 mA
